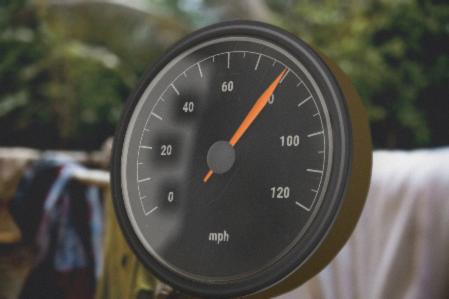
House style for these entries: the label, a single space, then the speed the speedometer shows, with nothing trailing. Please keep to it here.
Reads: 80 mph
